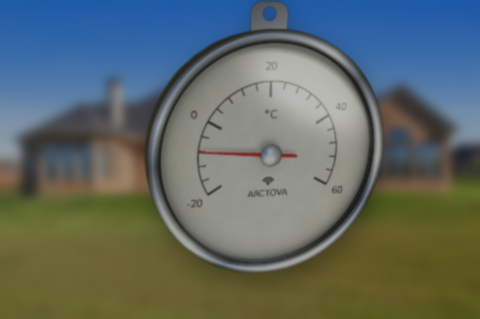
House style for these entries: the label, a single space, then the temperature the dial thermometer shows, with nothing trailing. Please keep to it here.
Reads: -8 °C
